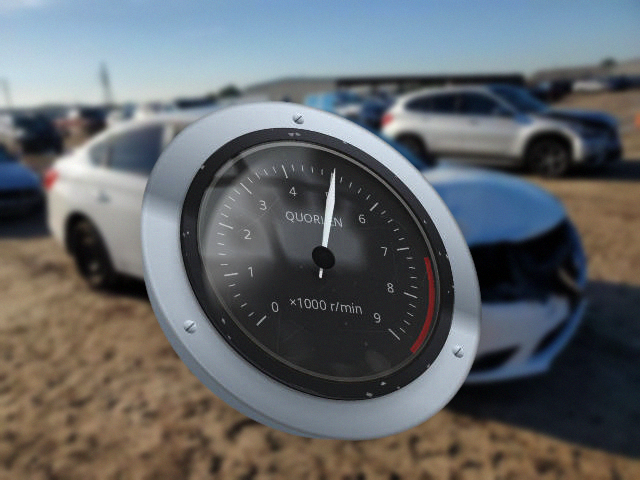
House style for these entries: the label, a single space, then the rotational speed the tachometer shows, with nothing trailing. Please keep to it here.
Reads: 5000 rpm
